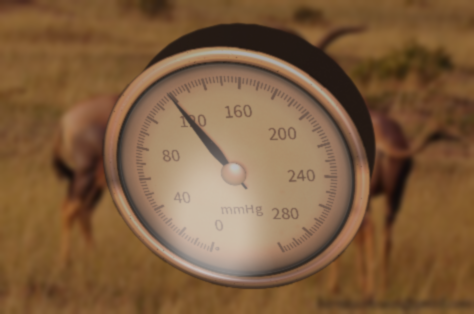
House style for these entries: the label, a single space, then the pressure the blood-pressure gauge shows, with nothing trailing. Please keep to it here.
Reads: 120 mmHg
